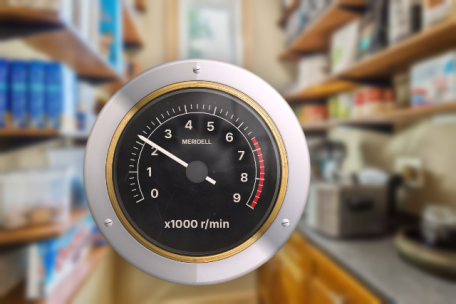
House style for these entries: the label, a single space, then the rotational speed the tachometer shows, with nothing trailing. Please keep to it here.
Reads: 2200 rpm
